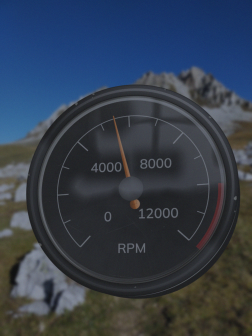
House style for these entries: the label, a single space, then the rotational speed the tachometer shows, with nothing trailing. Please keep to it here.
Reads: 5500 rpm
